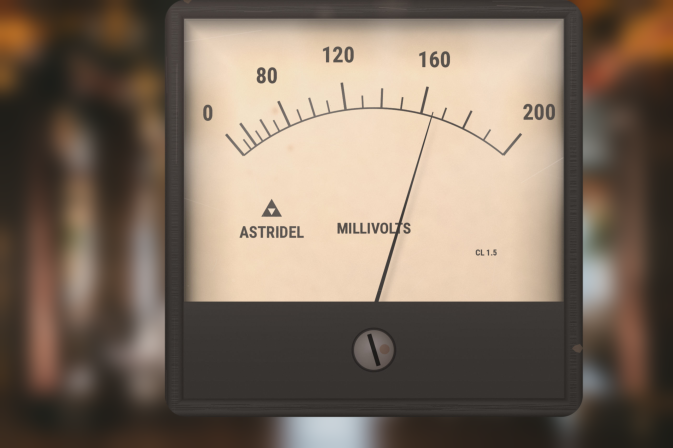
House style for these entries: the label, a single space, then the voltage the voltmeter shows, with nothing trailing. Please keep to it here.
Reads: 165 mV
